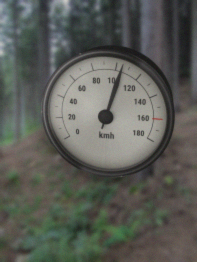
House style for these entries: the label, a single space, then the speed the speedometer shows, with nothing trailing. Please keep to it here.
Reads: 105 km/h
